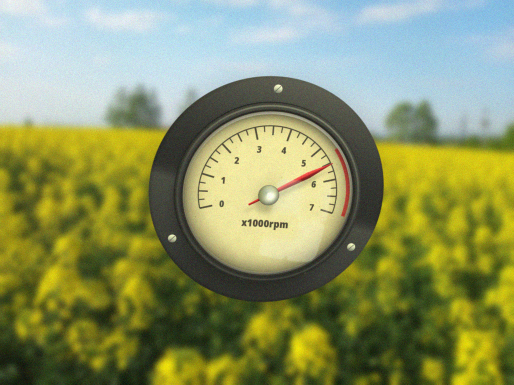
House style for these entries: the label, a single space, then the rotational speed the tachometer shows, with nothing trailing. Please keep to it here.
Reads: 5500 rpm
